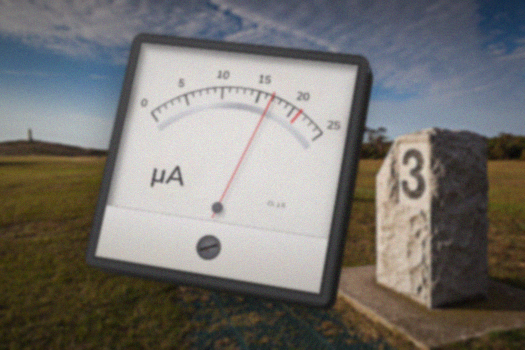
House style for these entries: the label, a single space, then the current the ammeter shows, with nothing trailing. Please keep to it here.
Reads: 17 µA
